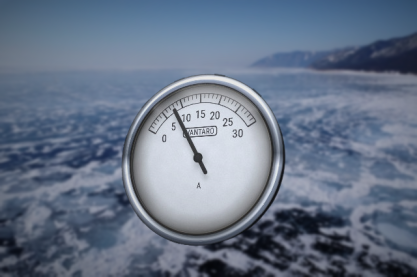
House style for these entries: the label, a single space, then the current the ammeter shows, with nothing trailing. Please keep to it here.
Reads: 8 A
